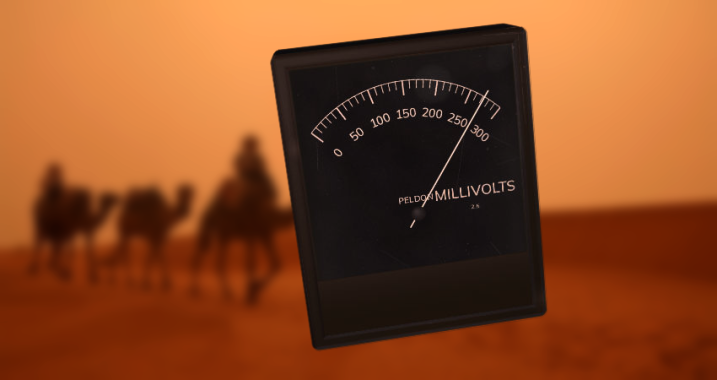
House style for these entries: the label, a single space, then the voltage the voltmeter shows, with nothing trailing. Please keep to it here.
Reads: 270 mV
